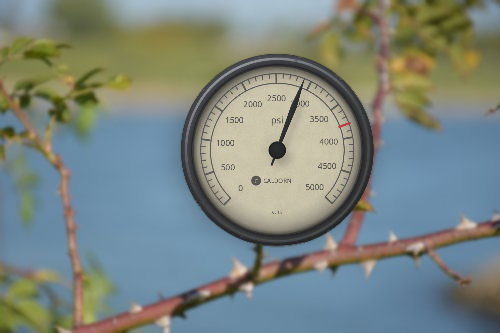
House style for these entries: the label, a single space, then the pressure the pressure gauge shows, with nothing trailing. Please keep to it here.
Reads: 2900 psi
